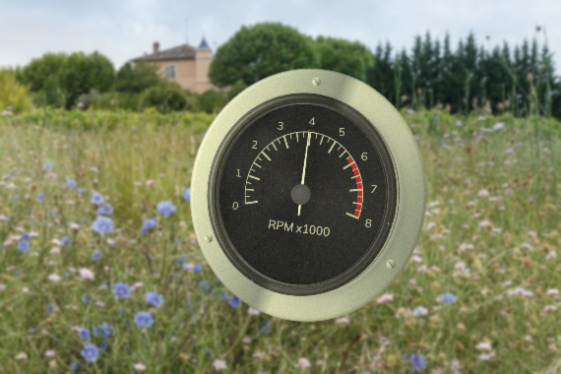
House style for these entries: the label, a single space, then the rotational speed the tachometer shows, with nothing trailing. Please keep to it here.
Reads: 4000 rpm
